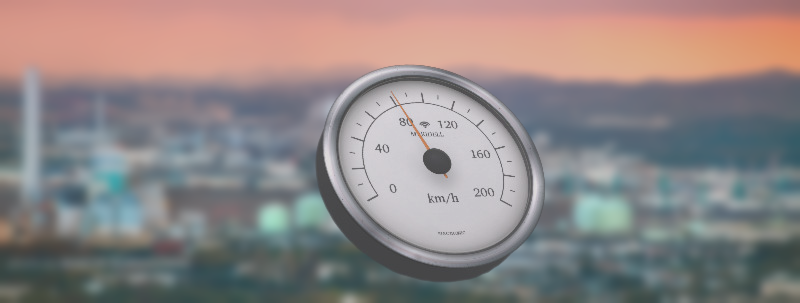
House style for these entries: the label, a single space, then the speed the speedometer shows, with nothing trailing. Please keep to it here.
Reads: 80 km/h
